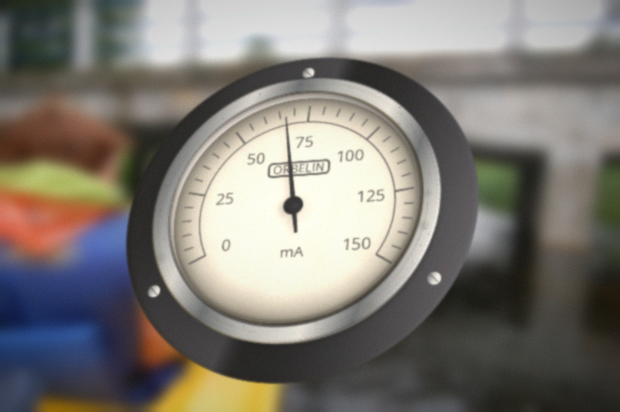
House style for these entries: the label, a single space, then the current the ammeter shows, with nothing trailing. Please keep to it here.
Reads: 67.5 mA
